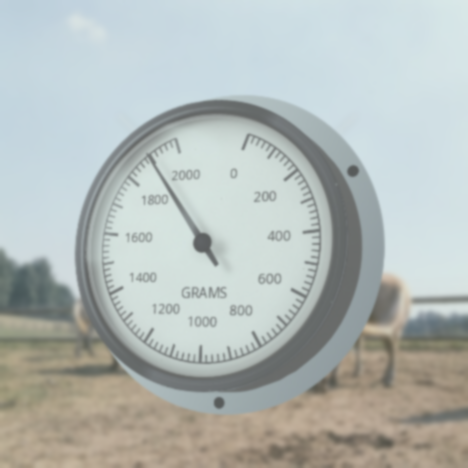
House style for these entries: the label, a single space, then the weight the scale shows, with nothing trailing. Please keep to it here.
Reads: 1900 g
